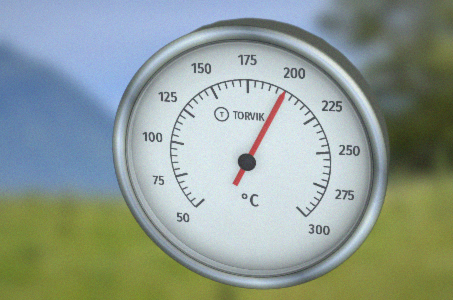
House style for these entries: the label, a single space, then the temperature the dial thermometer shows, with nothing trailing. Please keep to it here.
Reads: 200 °C
